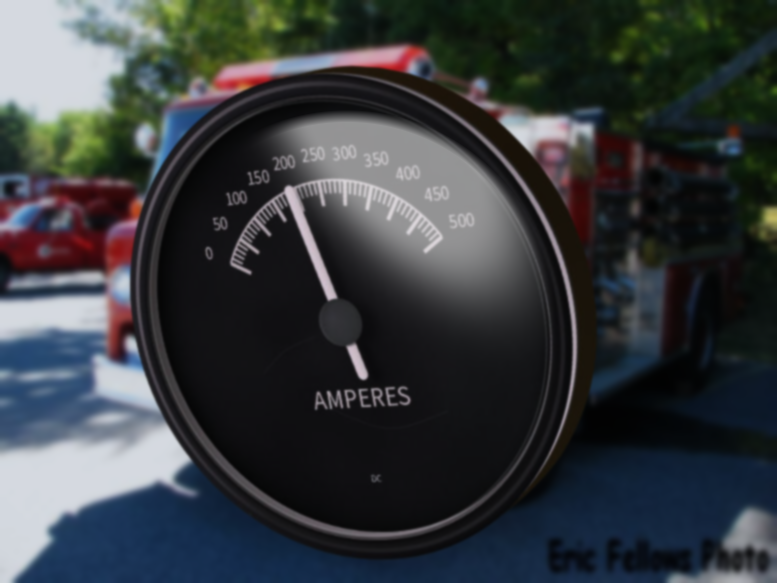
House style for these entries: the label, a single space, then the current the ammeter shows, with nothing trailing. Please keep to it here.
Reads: 200 A
